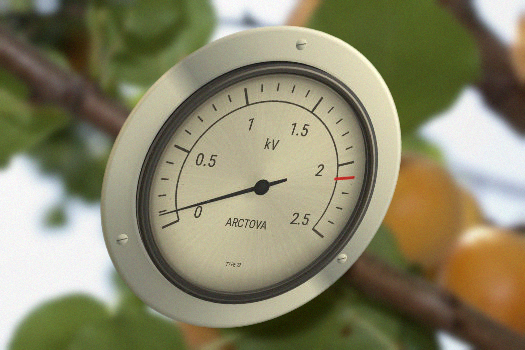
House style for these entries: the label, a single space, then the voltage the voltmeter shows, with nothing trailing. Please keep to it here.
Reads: 0.1 kV
